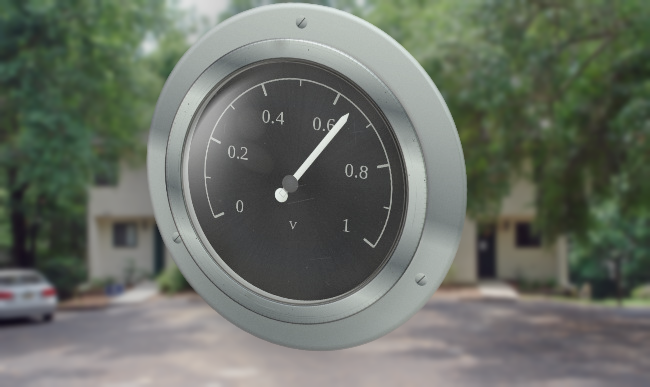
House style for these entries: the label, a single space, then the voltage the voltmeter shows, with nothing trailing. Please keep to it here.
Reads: 0.65 V
